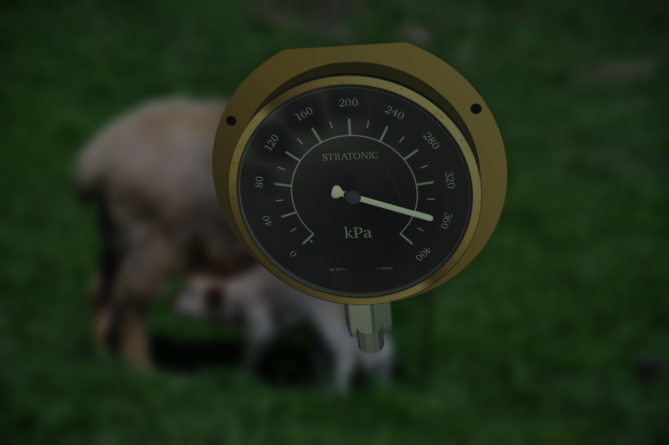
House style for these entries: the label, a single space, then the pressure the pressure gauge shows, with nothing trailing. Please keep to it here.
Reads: 360 kPa
